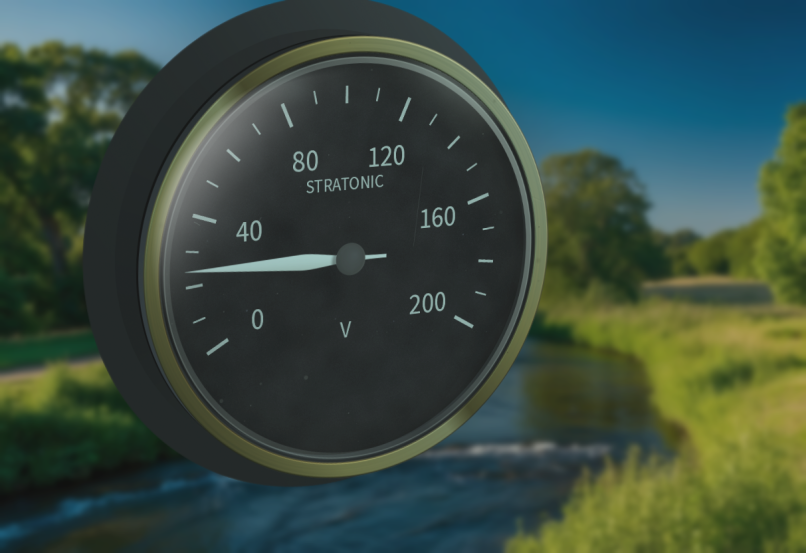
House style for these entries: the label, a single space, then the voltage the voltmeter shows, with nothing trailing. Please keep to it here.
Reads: 25 V
